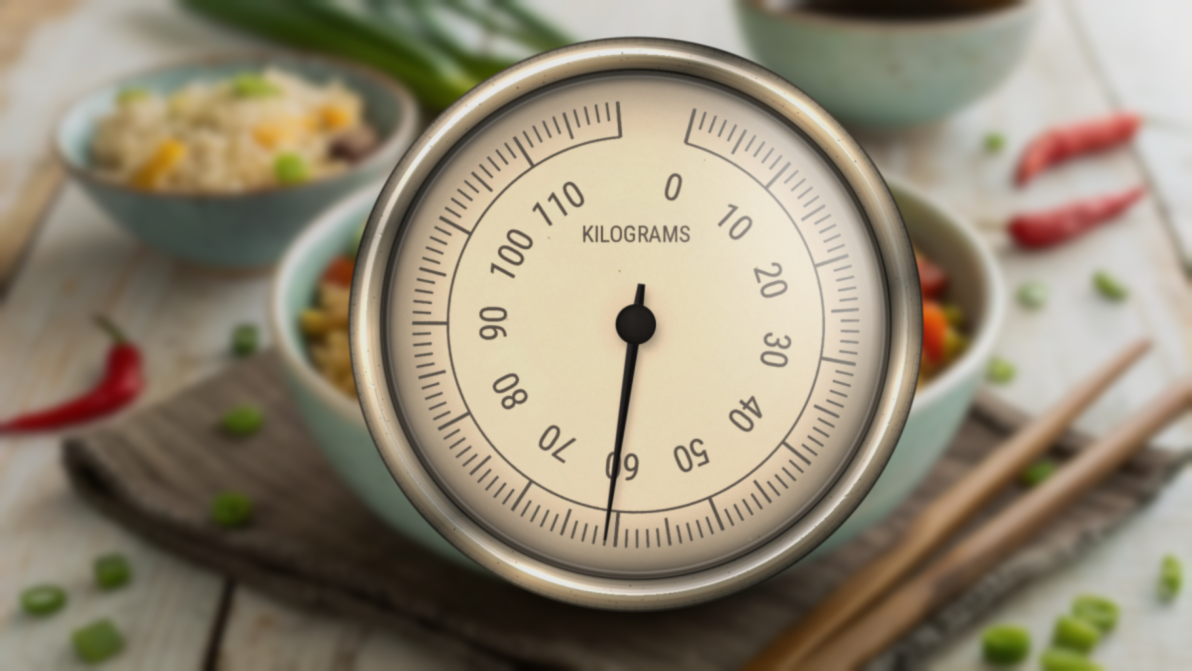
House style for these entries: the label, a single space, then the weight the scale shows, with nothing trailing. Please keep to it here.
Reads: 61 kg
